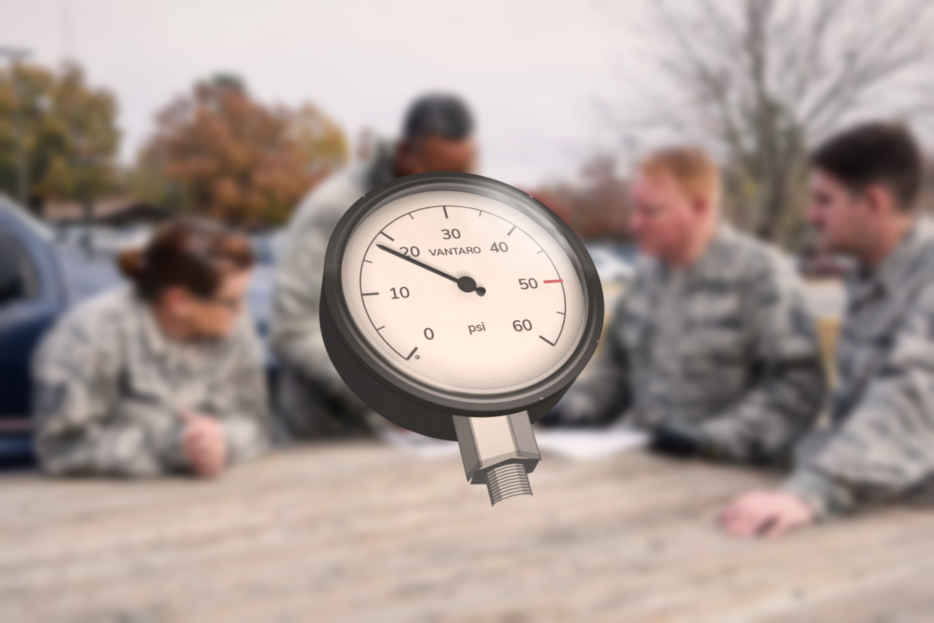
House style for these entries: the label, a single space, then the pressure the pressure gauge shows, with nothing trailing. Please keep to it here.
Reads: 17.5 psi
